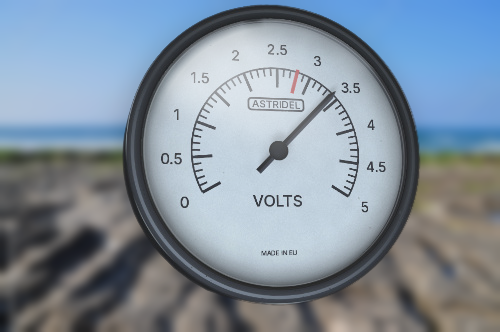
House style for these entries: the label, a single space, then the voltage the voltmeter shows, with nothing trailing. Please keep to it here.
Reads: 3.4 V
